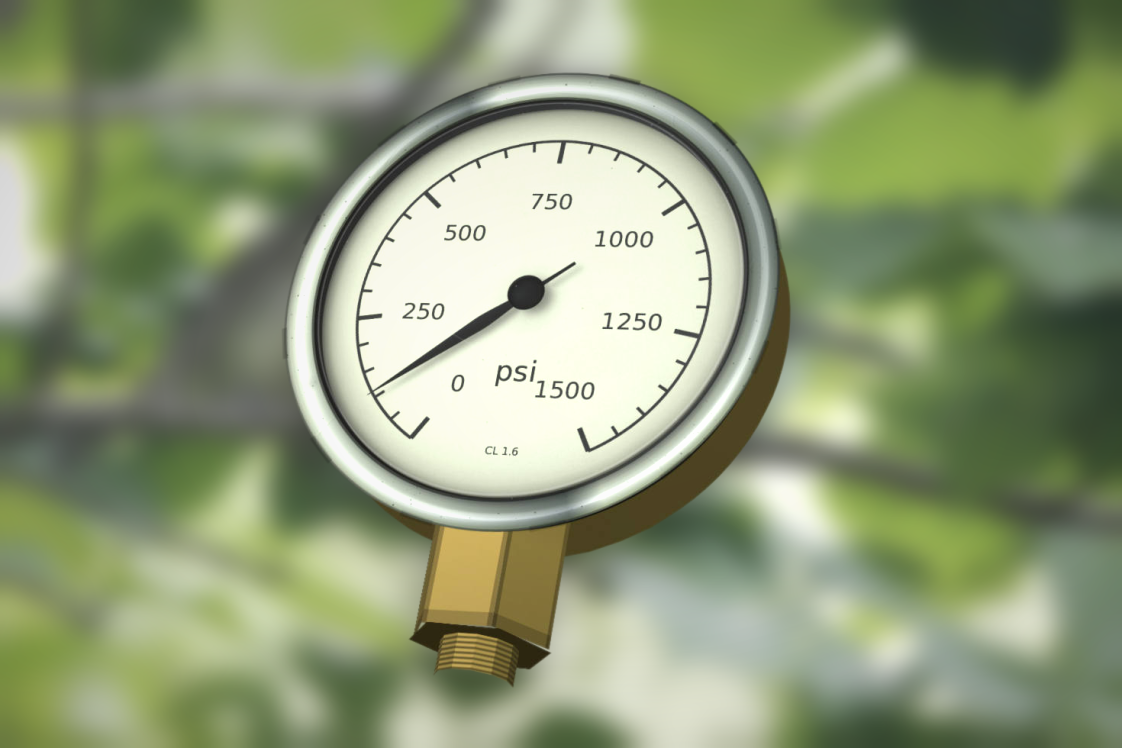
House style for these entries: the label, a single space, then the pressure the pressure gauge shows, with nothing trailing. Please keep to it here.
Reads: 100 psi
